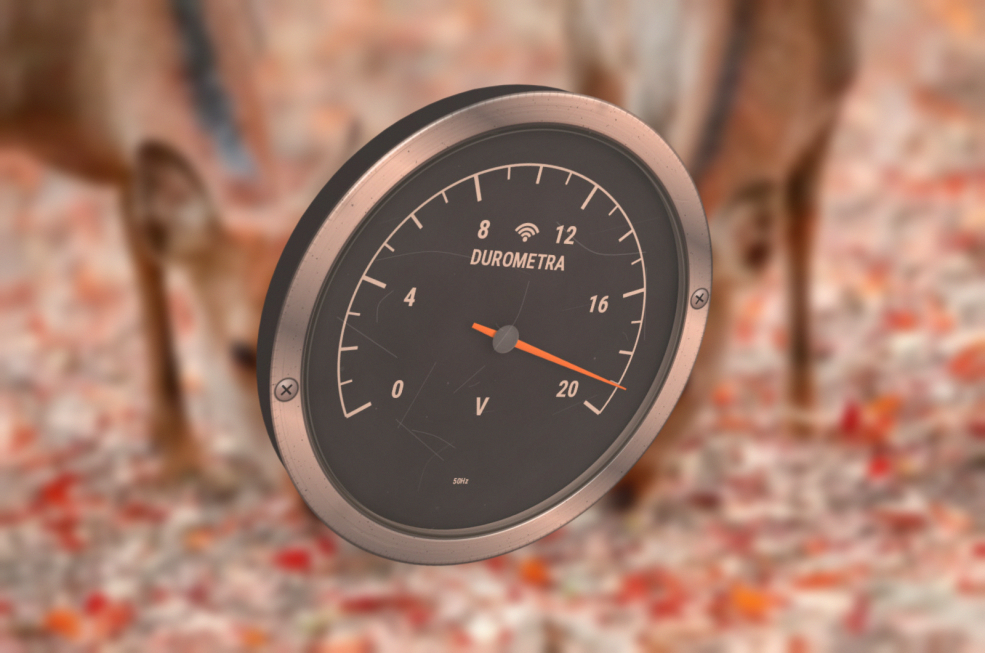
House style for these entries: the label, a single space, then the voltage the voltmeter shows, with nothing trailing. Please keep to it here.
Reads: 19 V
